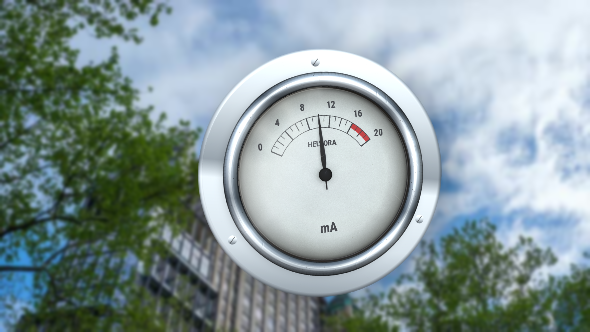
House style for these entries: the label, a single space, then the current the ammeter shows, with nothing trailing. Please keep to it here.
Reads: 10 mA
